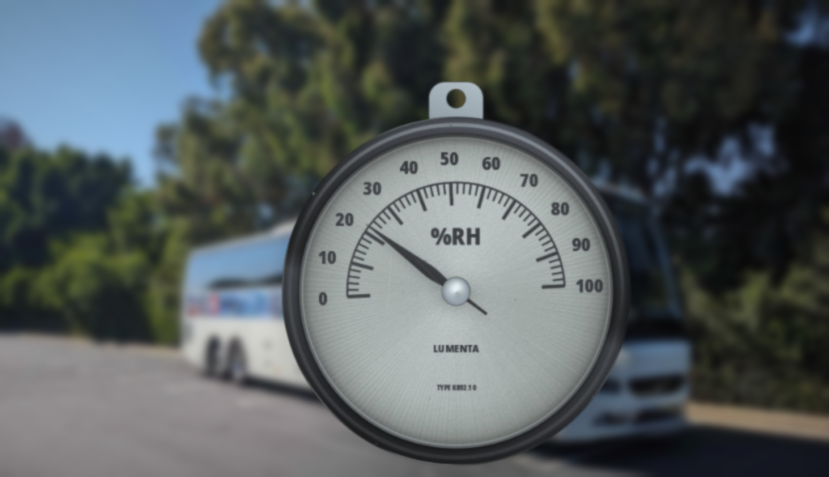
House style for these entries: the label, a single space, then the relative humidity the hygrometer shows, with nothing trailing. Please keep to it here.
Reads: 22 %
